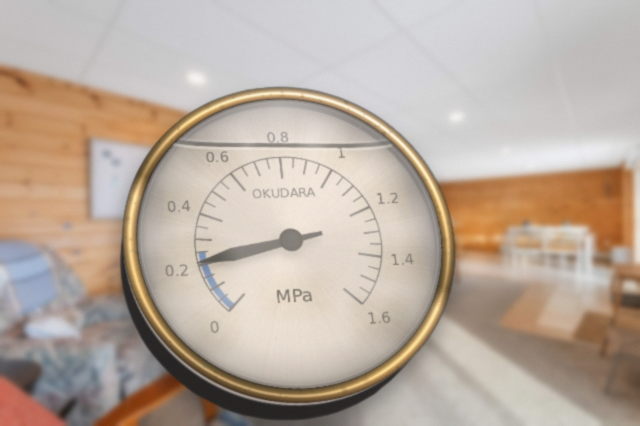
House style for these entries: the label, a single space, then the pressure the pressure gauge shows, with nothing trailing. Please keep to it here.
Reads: 0.2 MPa
